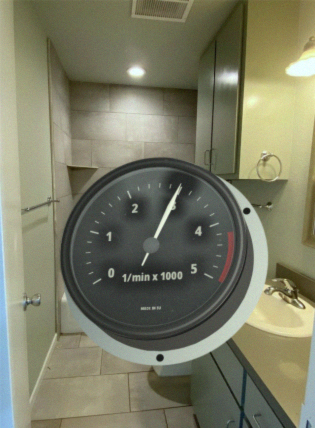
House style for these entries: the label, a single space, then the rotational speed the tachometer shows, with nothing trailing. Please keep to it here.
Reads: 3000 rpm
